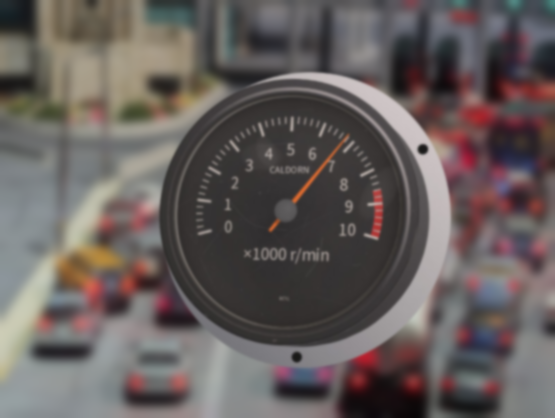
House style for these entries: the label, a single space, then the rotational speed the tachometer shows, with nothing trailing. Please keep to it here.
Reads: 6800 rpm
